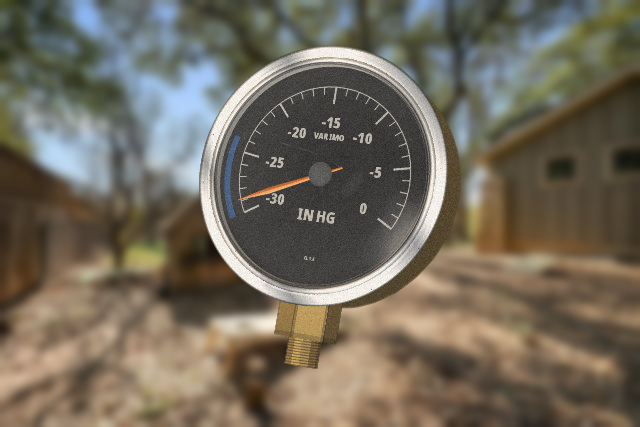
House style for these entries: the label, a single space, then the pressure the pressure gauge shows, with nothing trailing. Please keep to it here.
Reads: -29 inHg
